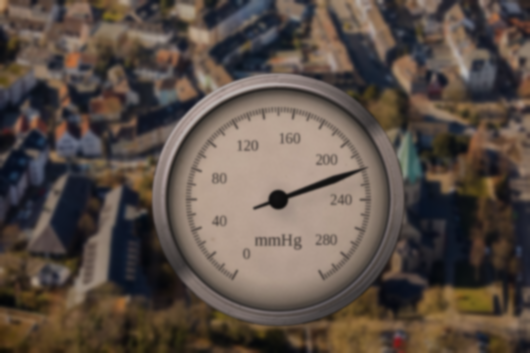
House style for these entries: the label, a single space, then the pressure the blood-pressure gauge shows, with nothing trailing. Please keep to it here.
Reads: 220 mmHg
